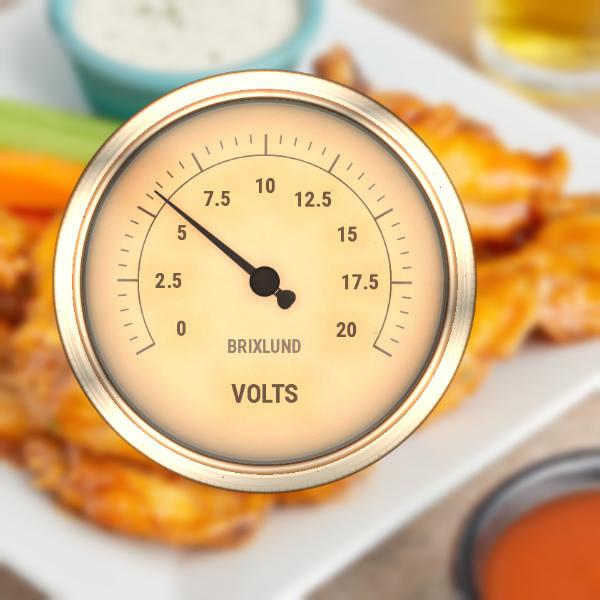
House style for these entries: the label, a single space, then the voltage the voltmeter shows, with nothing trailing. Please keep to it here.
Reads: 5.75 V
